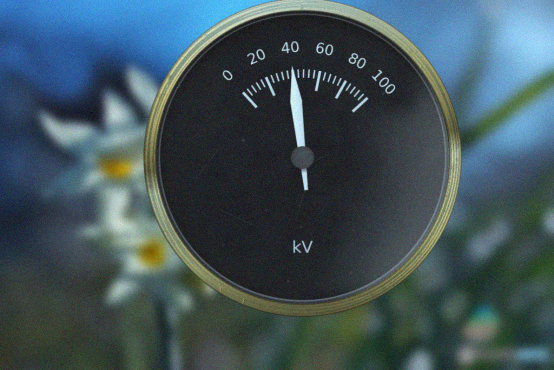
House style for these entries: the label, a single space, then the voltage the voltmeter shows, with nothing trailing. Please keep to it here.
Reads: 40 kV
